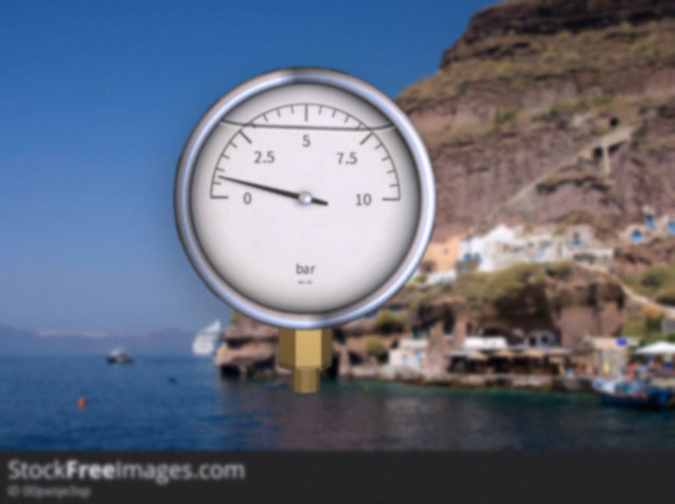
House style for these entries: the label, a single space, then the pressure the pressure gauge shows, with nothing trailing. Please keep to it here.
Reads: 0.75 bar
